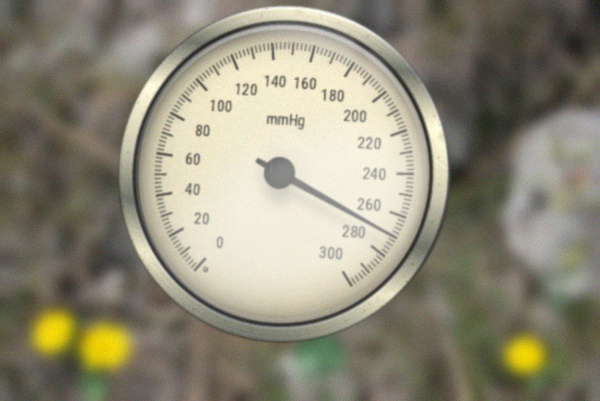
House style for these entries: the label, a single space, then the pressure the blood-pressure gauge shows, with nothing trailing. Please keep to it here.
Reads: 270 mmHg
